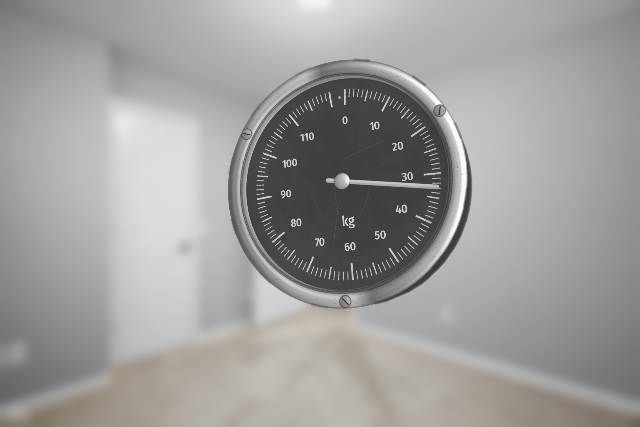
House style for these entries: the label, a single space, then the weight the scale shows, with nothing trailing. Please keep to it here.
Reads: 33 kg
